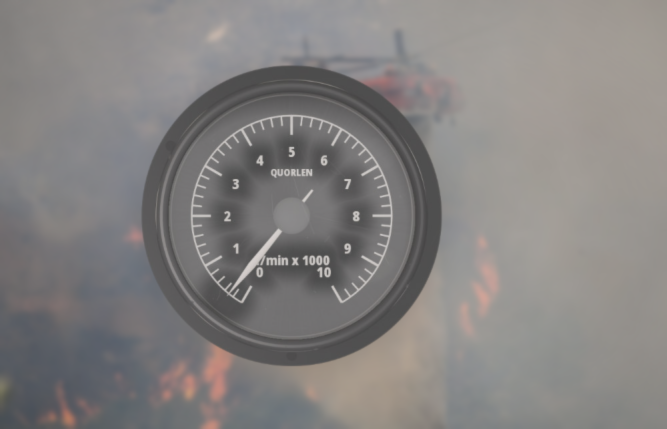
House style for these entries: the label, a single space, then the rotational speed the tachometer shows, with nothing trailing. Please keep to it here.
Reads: 300 rpm
